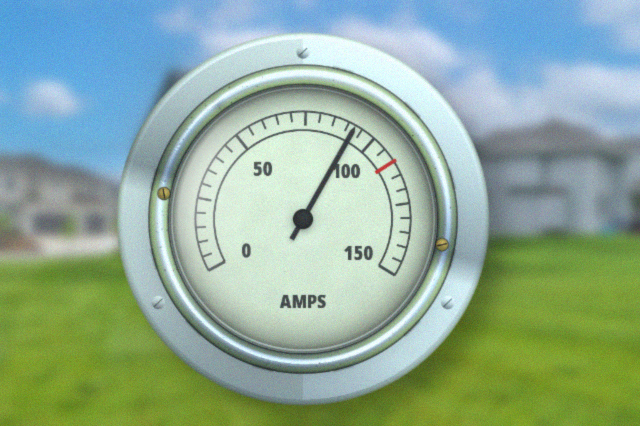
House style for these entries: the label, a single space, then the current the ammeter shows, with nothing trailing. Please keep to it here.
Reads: 92.5 A
